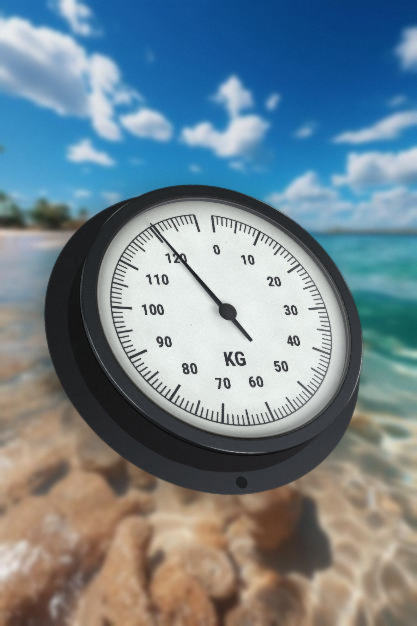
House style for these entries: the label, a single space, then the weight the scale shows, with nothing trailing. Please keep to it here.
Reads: 120 kg
